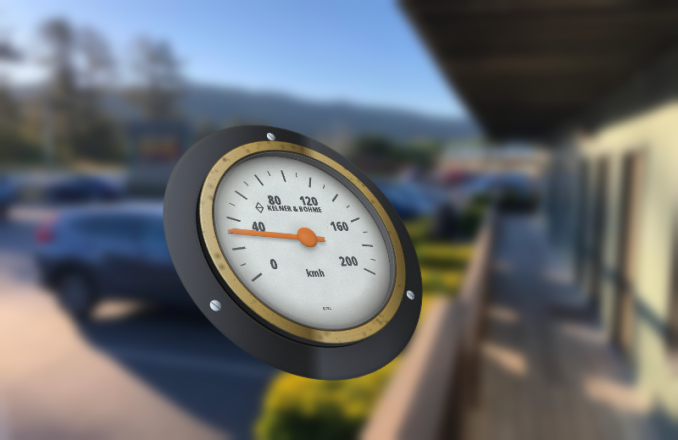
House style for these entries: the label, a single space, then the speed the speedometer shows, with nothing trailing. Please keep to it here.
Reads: 30 km/h
